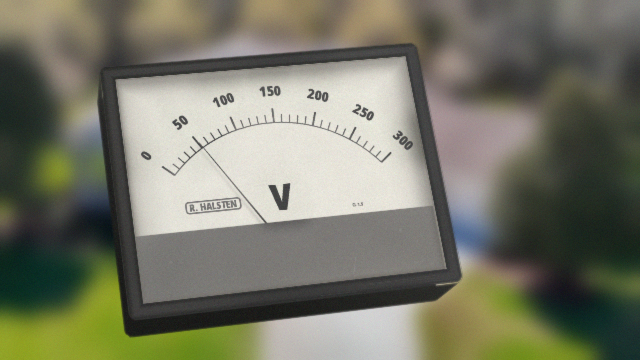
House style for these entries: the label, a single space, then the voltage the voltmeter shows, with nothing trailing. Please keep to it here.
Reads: 50 V
